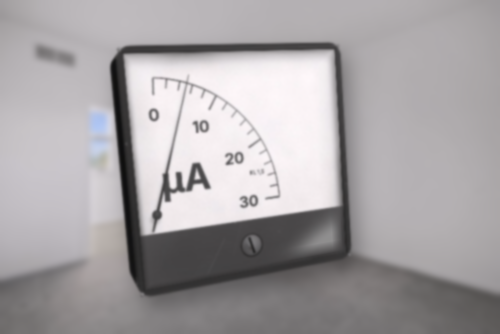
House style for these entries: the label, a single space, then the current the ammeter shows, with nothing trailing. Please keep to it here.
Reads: 5 µA
